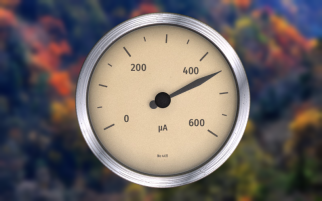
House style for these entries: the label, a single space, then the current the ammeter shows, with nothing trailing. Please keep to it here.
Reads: 450 µA
